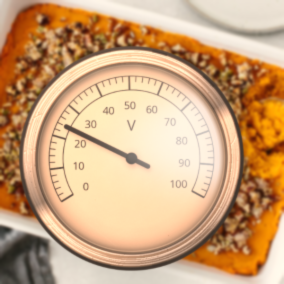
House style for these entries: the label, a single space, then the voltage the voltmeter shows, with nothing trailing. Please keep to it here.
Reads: 24 V
